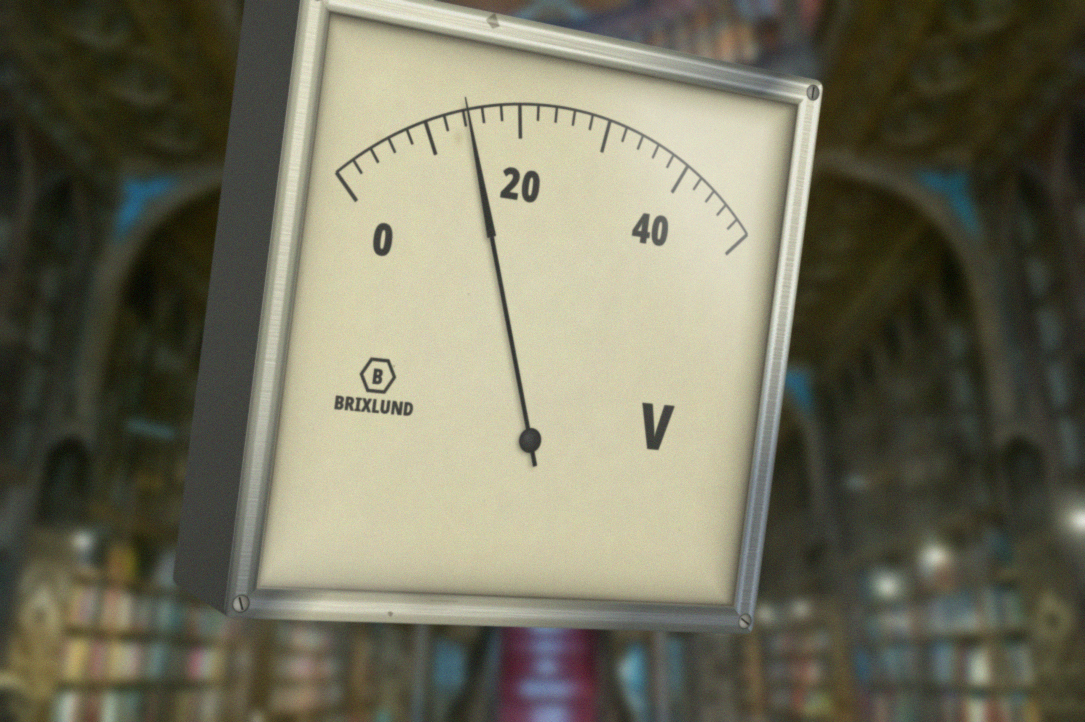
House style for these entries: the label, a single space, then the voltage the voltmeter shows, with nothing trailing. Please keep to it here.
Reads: 14 V
